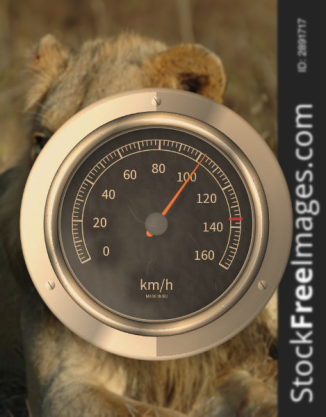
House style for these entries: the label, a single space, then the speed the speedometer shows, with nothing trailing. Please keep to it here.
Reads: 102 km/h
